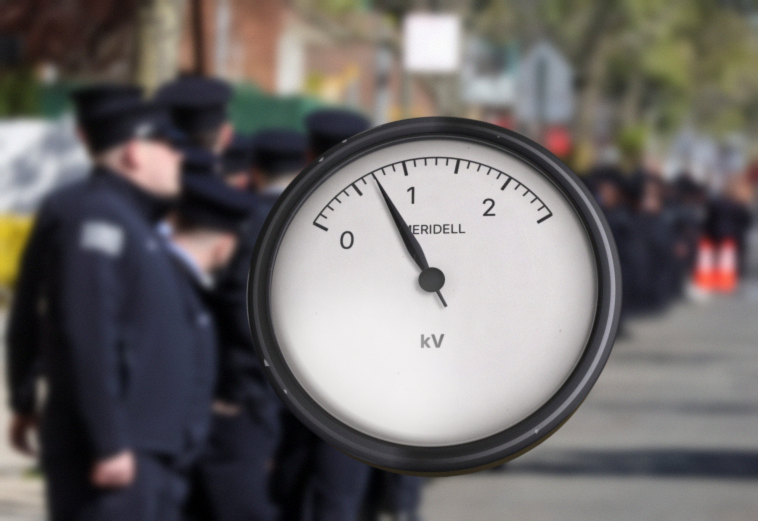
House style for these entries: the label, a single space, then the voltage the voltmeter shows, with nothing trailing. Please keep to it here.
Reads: 0.7 kV
